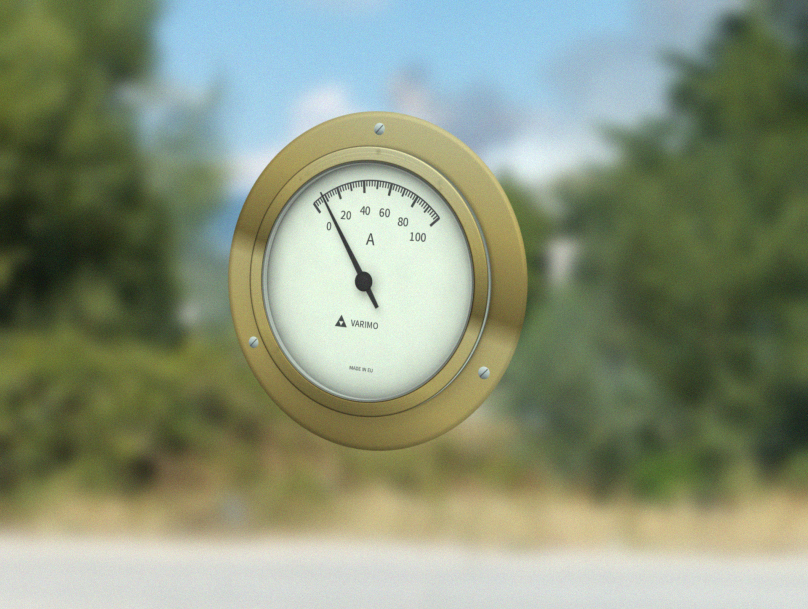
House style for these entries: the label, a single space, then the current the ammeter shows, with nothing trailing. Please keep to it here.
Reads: 10 A
